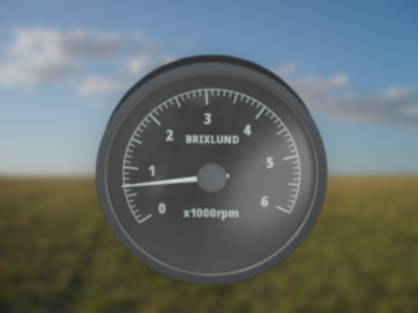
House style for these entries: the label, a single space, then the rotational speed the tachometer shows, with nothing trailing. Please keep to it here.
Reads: 700 rpm
